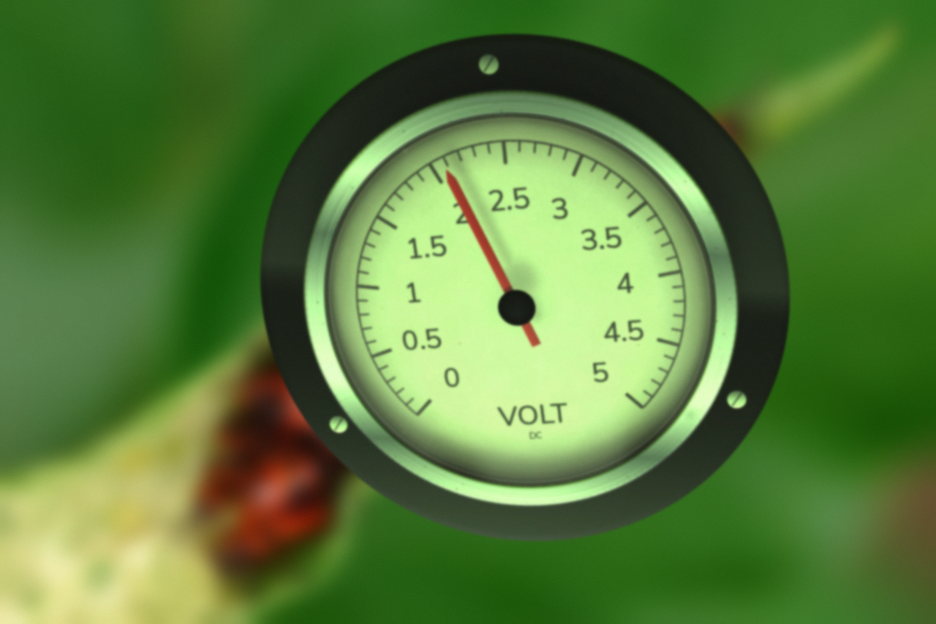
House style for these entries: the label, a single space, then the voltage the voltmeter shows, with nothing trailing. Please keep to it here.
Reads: 2.1 V
